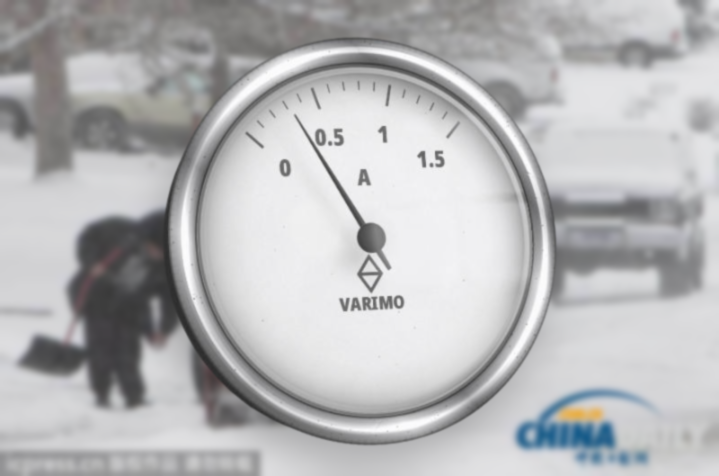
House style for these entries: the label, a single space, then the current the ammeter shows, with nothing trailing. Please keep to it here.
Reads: 0.3 A
